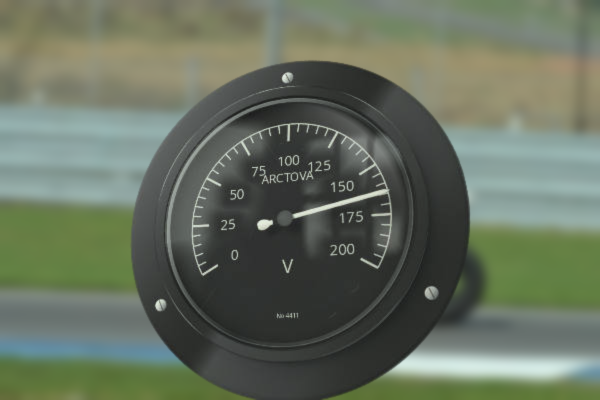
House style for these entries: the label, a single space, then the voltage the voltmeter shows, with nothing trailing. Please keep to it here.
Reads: 165 V
